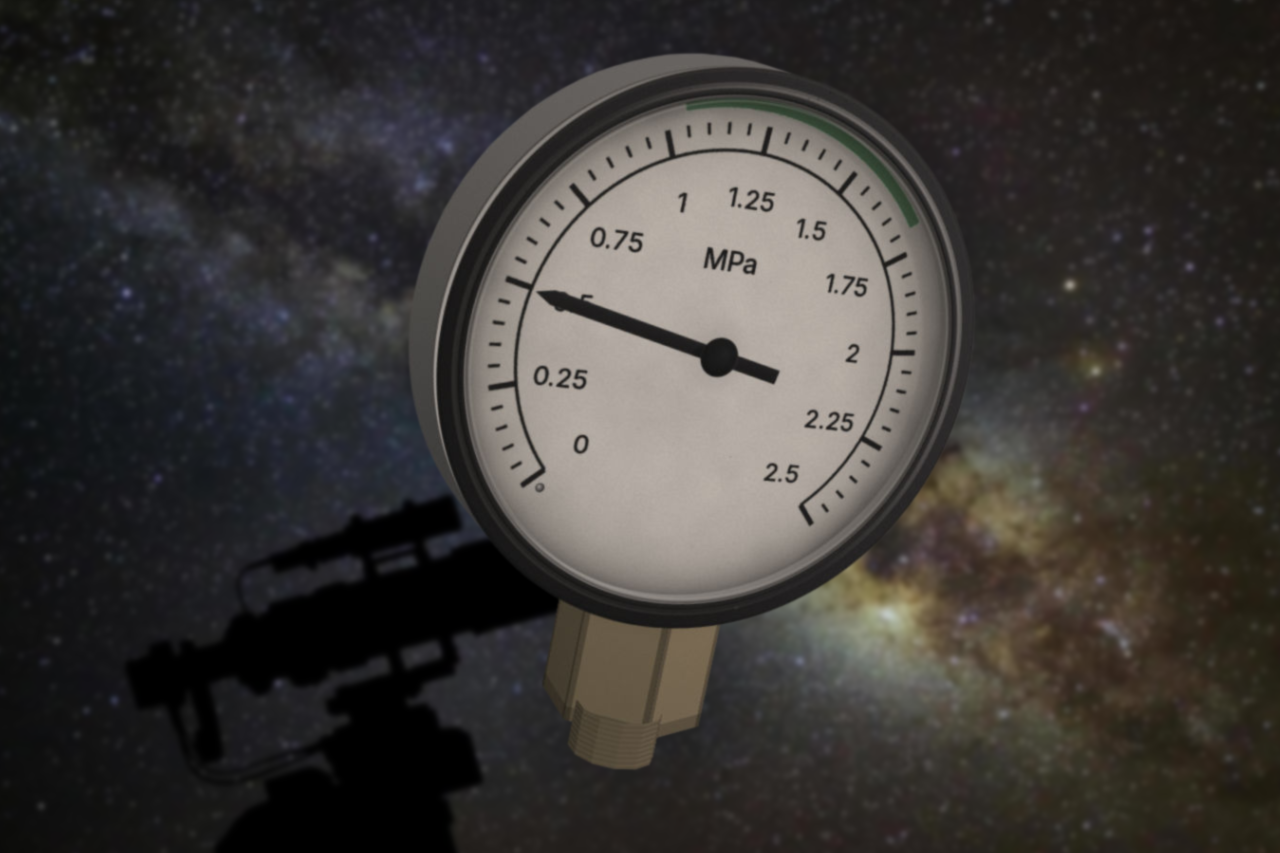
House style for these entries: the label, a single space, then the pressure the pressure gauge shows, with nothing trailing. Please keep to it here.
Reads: 0.5 MPa
